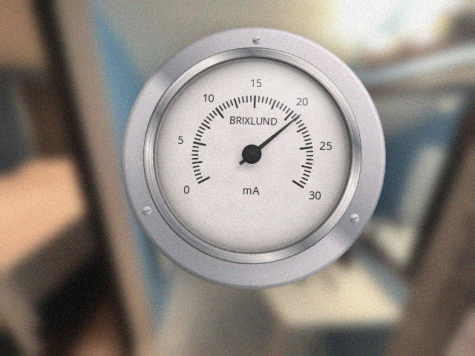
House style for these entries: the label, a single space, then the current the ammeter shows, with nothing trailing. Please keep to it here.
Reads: 21 mA
